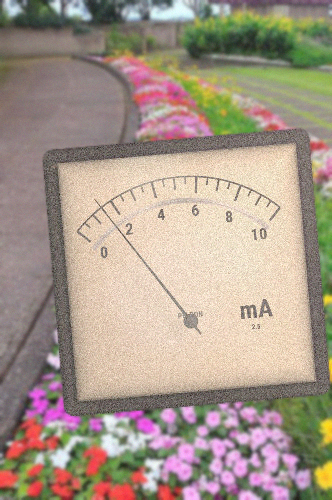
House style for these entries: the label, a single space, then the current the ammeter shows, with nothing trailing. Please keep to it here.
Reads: 1.5 mA
